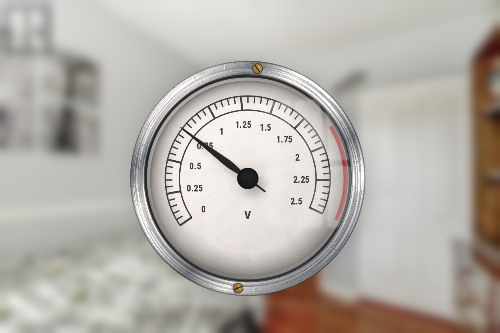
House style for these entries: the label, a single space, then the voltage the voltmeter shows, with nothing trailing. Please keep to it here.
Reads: 0.75 V
